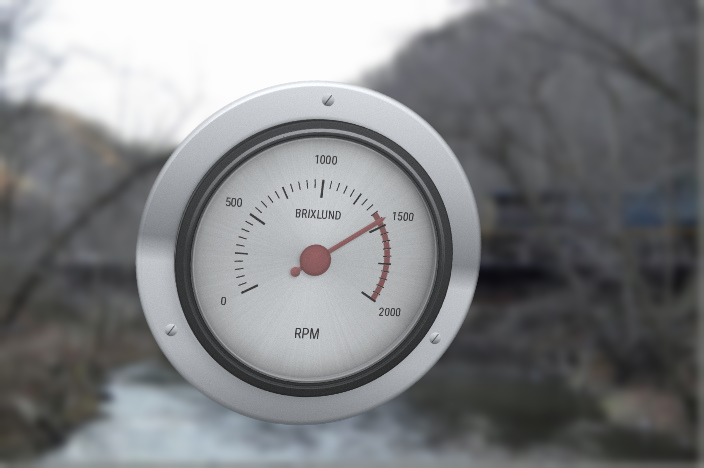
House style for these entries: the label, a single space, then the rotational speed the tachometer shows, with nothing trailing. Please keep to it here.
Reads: 1450 rpm
